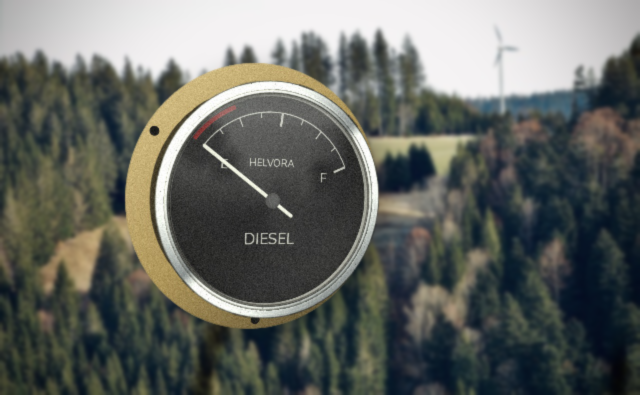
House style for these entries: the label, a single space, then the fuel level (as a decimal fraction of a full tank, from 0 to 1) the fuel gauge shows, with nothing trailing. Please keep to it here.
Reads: 0
